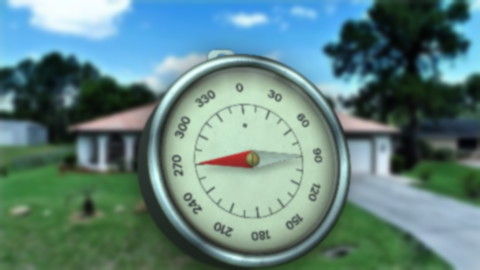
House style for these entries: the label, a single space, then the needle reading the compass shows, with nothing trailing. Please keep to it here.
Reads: 270 °
